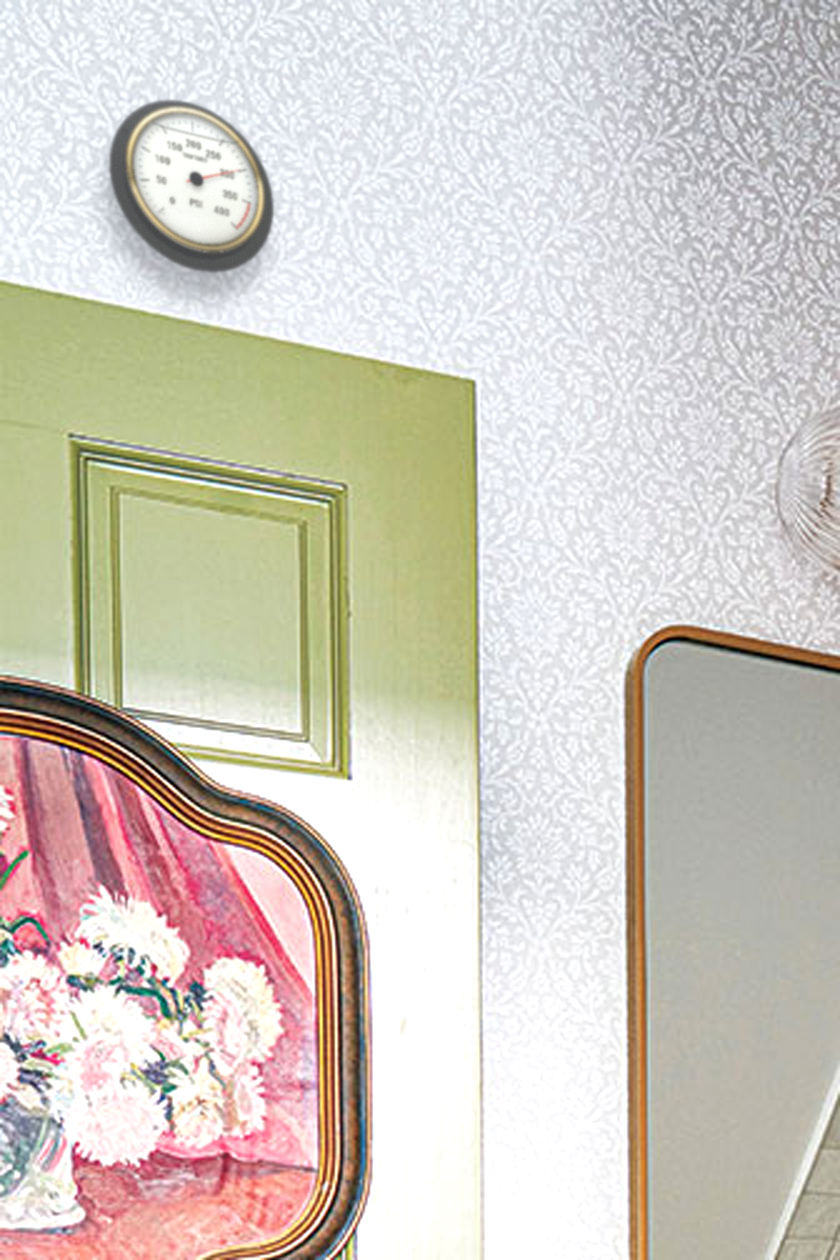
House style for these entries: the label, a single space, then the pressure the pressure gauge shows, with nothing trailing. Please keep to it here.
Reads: 300 psi
